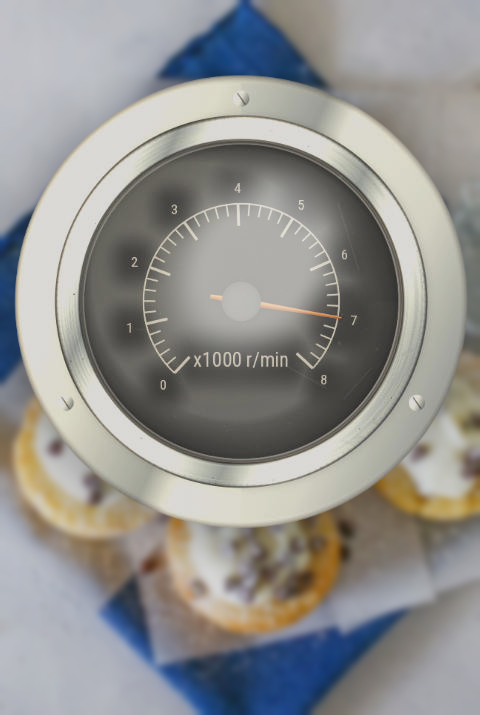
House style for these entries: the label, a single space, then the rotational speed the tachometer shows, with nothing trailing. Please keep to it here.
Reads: 7000 rpm
